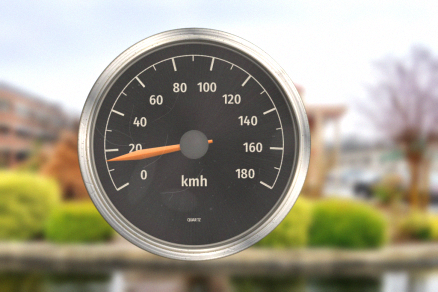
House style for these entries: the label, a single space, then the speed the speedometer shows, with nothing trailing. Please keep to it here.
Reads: 15 km/h
